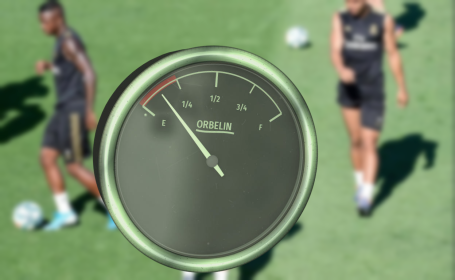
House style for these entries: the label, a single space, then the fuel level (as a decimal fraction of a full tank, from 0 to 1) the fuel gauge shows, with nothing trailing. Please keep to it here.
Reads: 0.125
